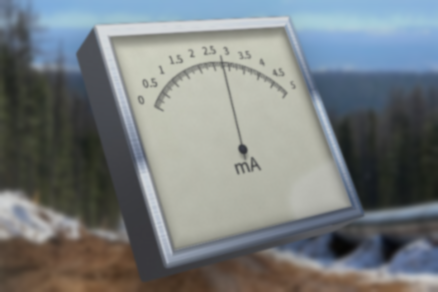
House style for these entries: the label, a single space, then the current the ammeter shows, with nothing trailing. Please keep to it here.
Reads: 2.75 mA
